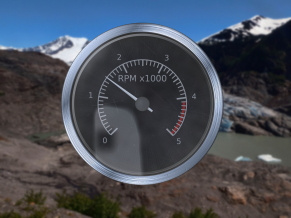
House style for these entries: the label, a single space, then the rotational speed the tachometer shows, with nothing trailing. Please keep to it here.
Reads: 1500 rpm
